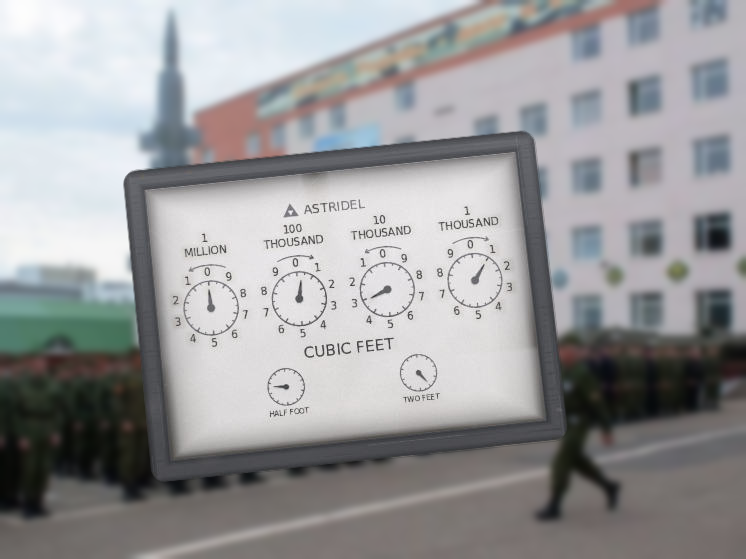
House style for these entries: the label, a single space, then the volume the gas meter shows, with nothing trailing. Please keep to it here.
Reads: 3100 ft³
